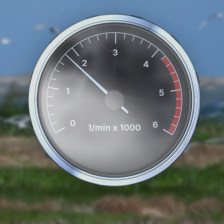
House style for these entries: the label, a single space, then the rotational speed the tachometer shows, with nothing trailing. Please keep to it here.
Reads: 1800 rpm
